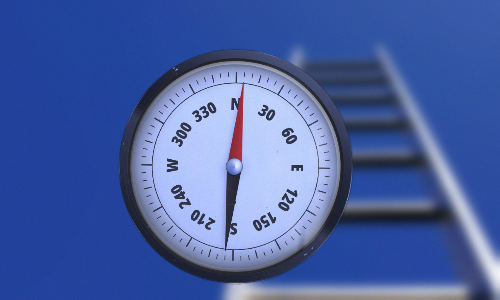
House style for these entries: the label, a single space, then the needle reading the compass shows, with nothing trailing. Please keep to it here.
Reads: 5 °
